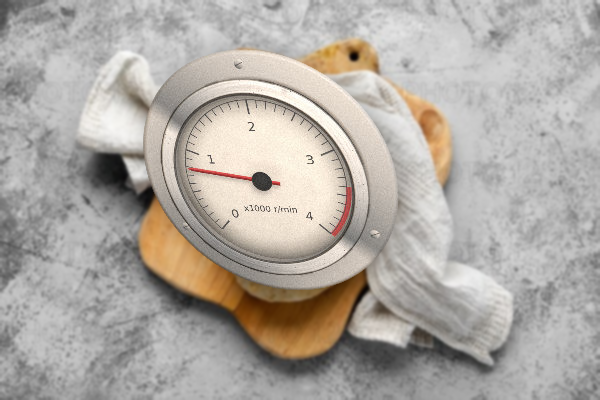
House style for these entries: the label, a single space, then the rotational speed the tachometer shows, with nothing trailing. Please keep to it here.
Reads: 800 rpm
